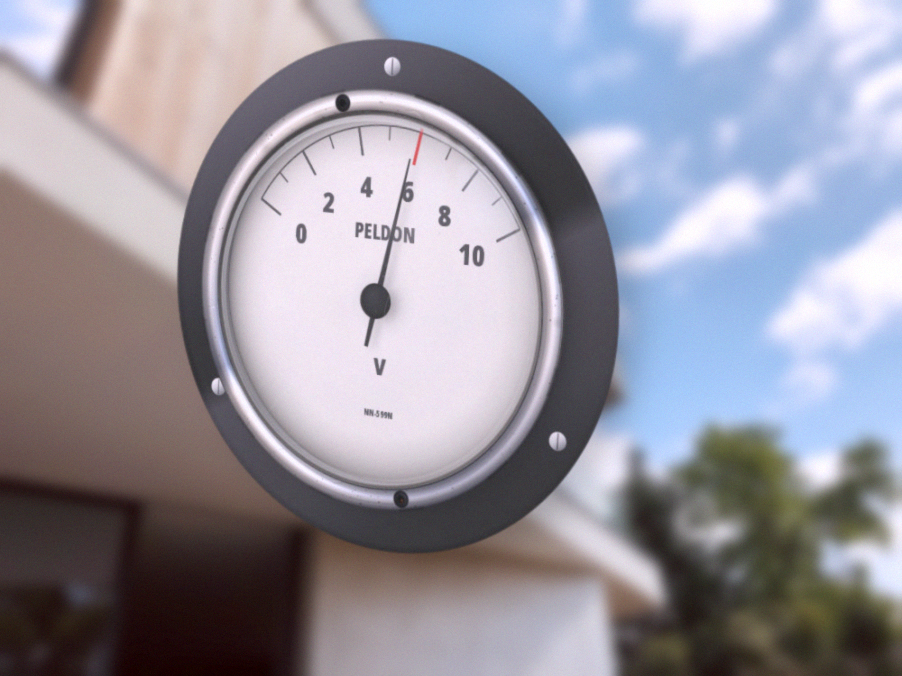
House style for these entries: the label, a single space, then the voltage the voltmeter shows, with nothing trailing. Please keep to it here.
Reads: 6 V
